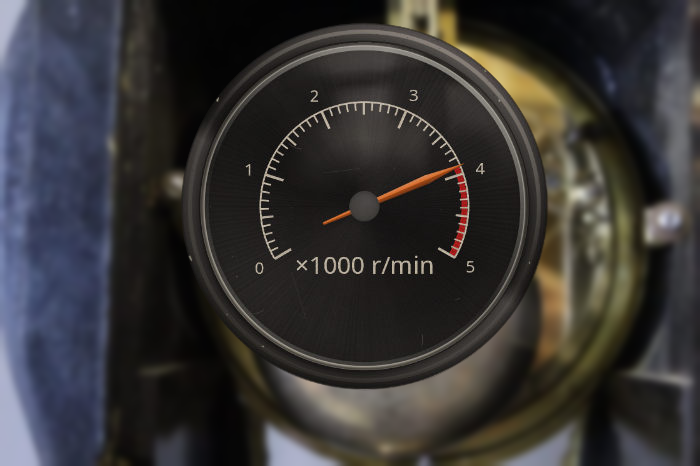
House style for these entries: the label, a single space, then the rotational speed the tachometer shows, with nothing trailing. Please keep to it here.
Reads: 3900 rpm
